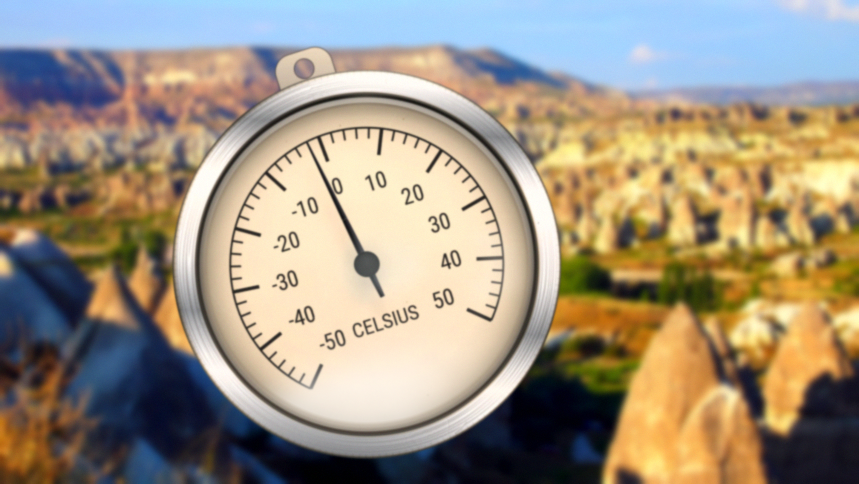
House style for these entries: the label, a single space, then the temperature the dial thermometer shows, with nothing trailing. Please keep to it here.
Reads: -2 °C
